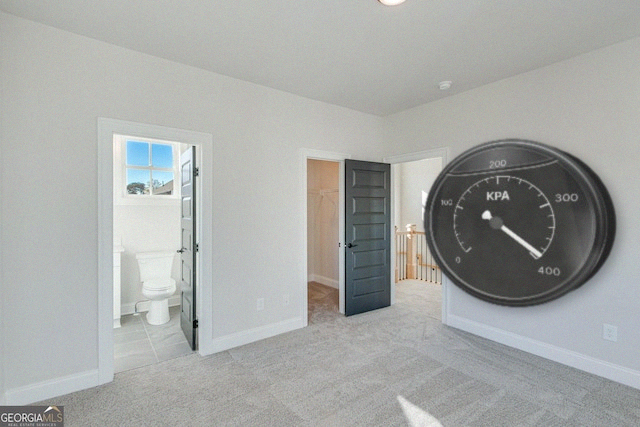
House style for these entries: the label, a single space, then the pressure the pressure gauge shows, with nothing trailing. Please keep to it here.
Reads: 390 kPa
